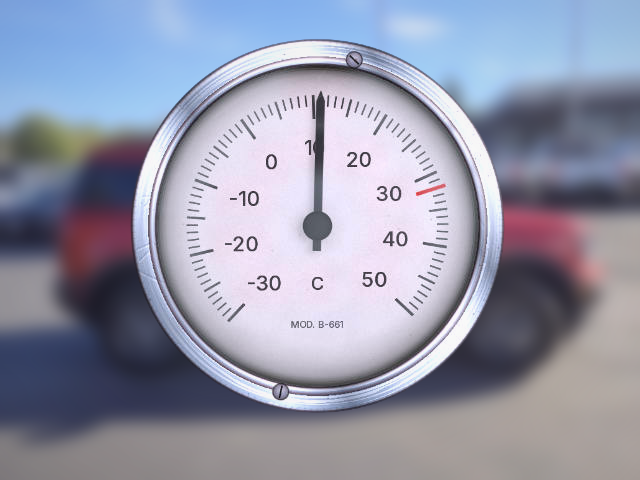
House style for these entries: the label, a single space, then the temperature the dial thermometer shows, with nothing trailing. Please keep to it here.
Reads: 11 °C
